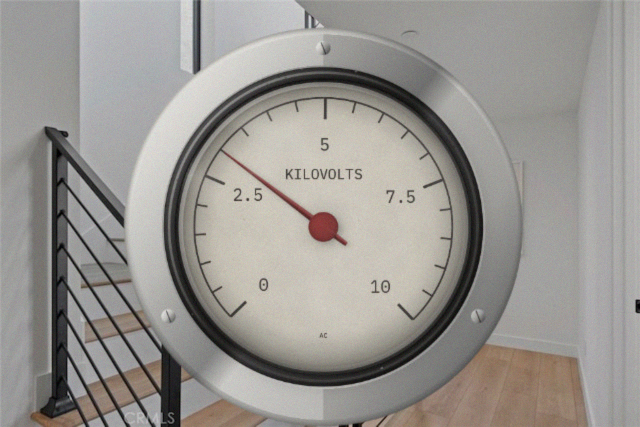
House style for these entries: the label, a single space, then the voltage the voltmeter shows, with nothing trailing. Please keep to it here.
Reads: 3 kV
